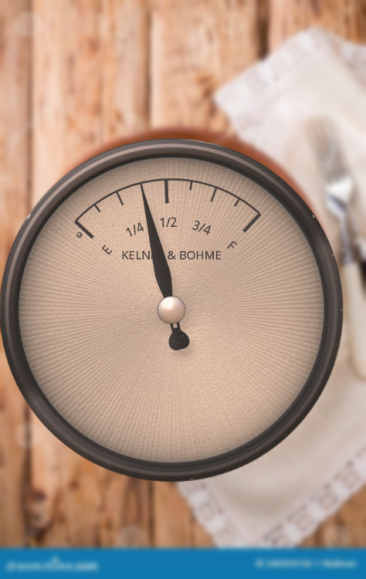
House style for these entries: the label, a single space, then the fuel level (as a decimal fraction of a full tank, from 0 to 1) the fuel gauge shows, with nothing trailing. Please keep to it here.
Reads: 0.375
